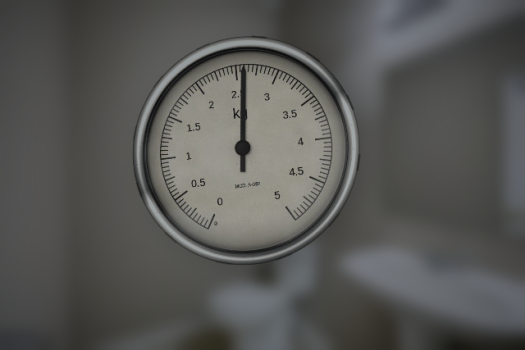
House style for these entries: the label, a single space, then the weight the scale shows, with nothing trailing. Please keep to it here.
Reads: 2.6 kg
